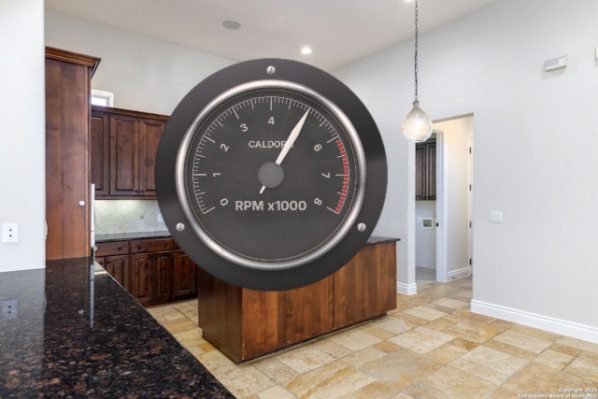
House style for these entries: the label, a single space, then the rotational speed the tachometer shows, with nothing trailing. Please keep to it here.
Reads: 5000 rpm
